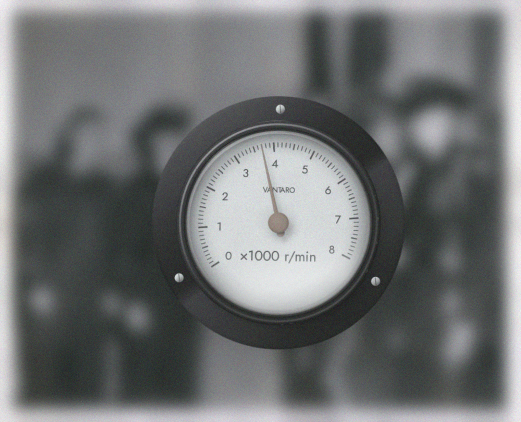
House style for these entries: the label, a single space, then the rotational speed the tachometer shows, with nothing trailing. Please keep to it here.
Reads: 3700 rpm
